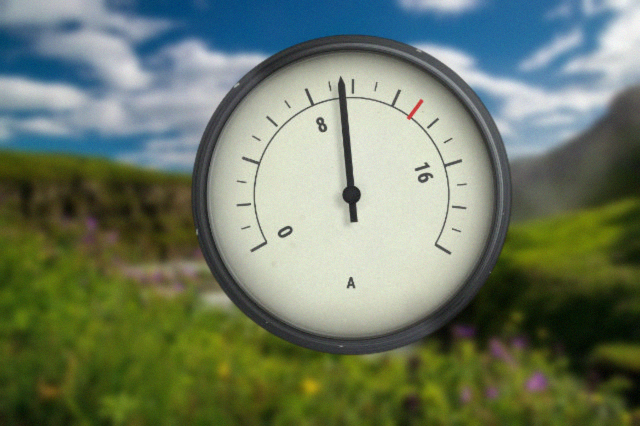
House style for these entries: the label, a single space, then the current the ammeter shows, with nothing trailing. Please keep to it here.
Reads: 9.5 A
